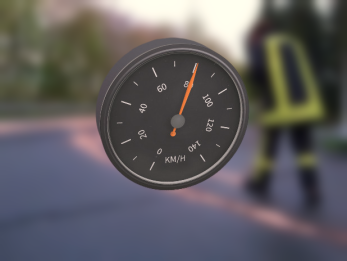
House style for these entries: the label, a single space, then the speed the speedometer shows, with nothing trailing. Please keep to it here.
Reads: 80 km/h
